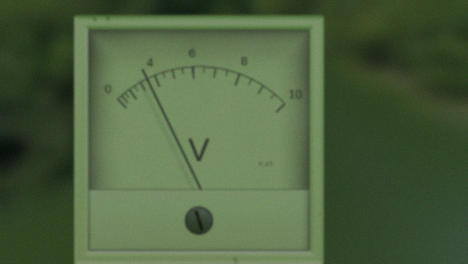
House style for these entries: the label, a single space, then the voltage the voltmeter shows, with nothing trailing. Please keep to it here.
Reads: 3.5 V
